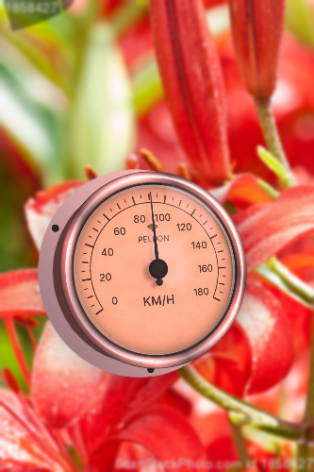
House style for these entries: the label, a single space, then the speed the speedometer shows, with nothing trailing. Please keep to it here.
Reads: 90 km/h
